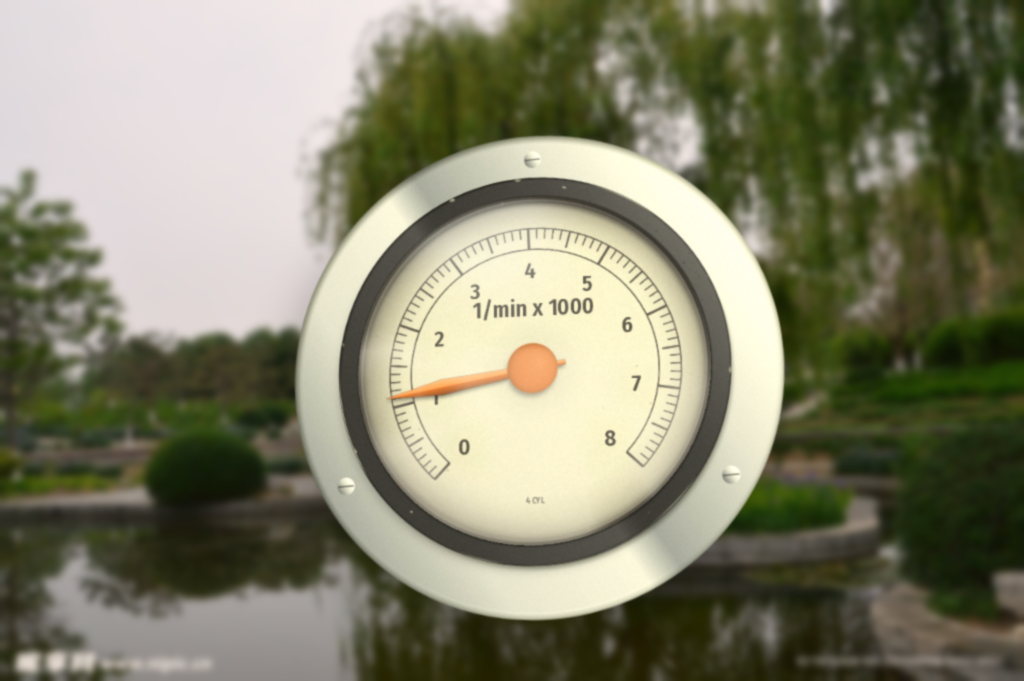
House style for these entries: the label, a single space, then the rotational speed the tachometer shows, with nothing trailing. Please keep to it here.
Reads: 1100 rpm
